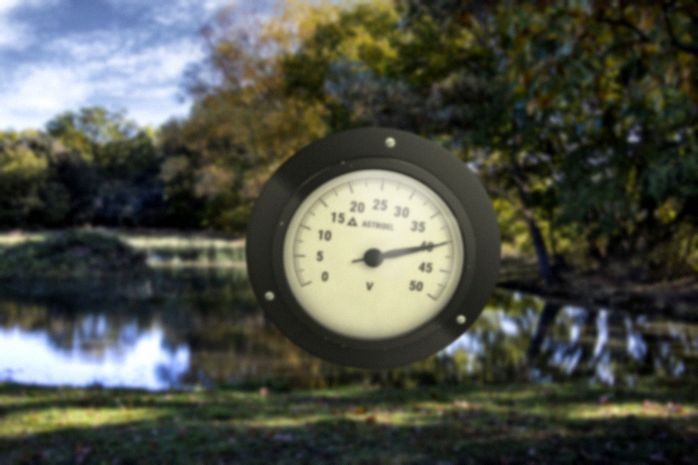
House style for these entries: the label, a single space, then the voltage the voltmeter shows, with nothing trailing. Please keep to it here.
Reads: 40 V
